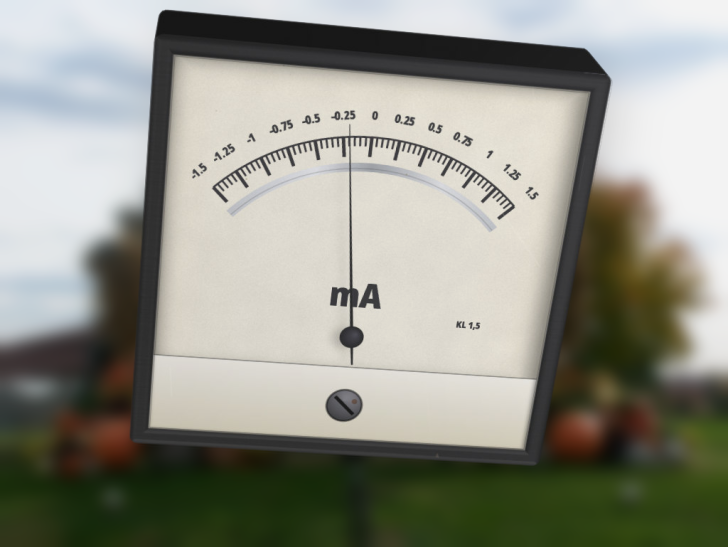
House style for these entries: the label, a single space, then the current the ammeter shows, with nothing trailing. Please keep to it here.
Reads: -0.2 mA
